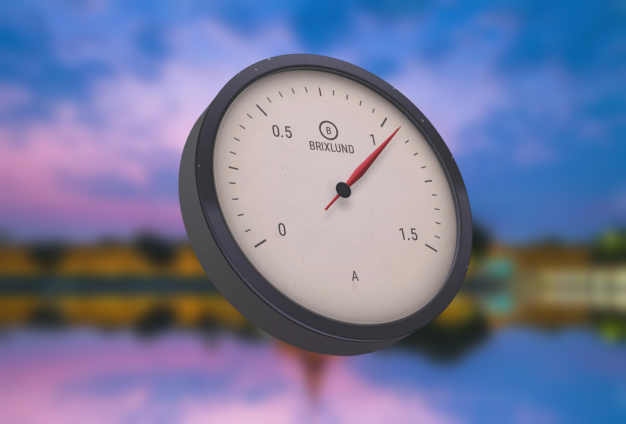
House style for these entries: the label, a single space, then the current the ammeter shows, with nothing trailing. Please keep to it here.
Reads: 1.05 A
